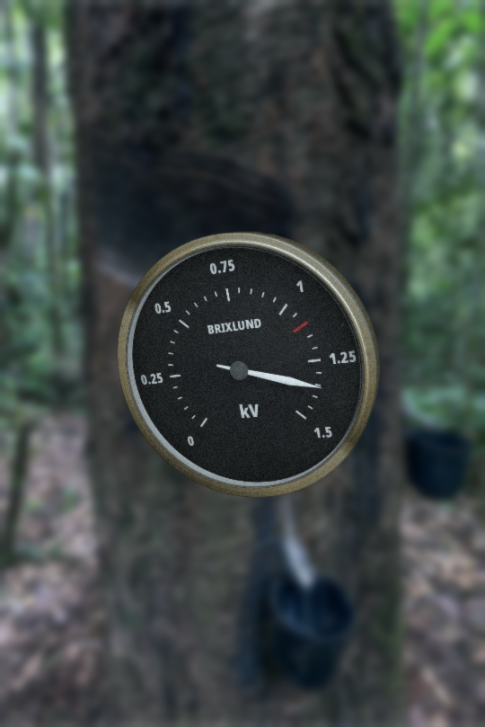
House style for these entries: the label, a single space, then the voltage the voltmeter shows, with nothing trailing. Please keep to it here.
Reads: 1.35 kV
